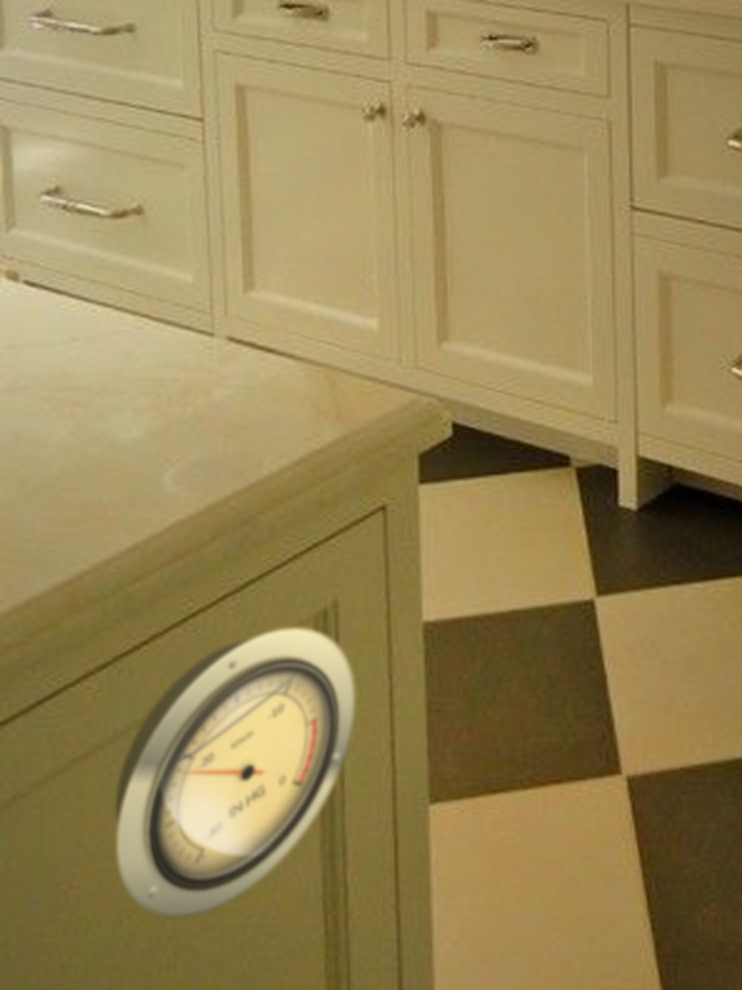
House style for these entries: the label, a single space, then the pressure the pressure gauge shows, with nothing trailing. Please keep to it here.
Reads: -21 inHg
